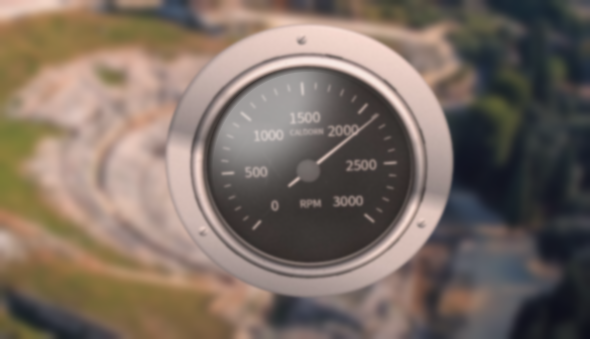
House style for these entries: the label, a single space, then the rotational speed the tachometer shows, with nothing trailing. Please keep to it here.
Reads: 2100 rpm
